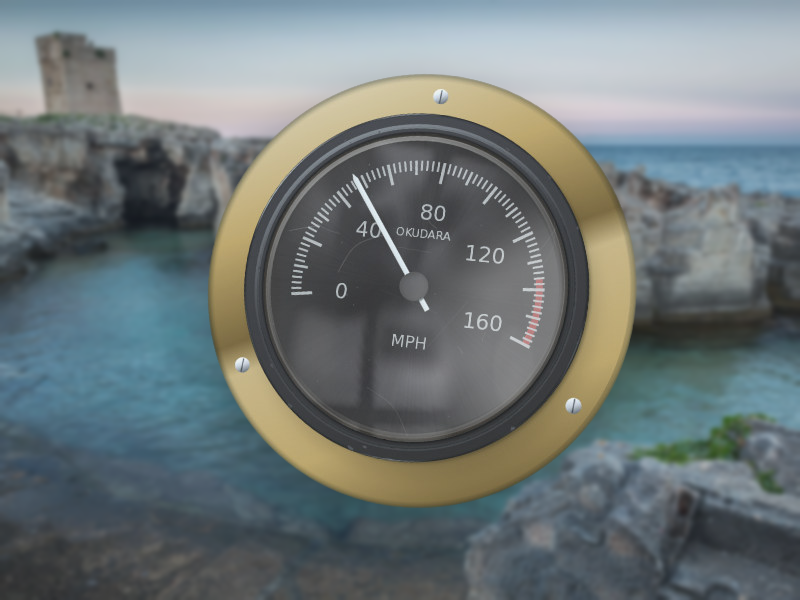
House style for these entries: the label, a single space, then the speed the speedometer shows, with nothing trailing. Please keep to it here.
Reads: 48 mph
